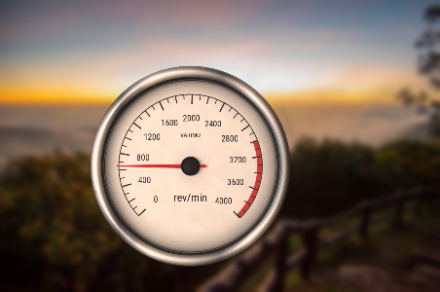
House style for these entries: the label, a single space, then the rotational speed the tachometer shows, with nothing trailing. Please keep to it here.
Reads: 650 rpm
